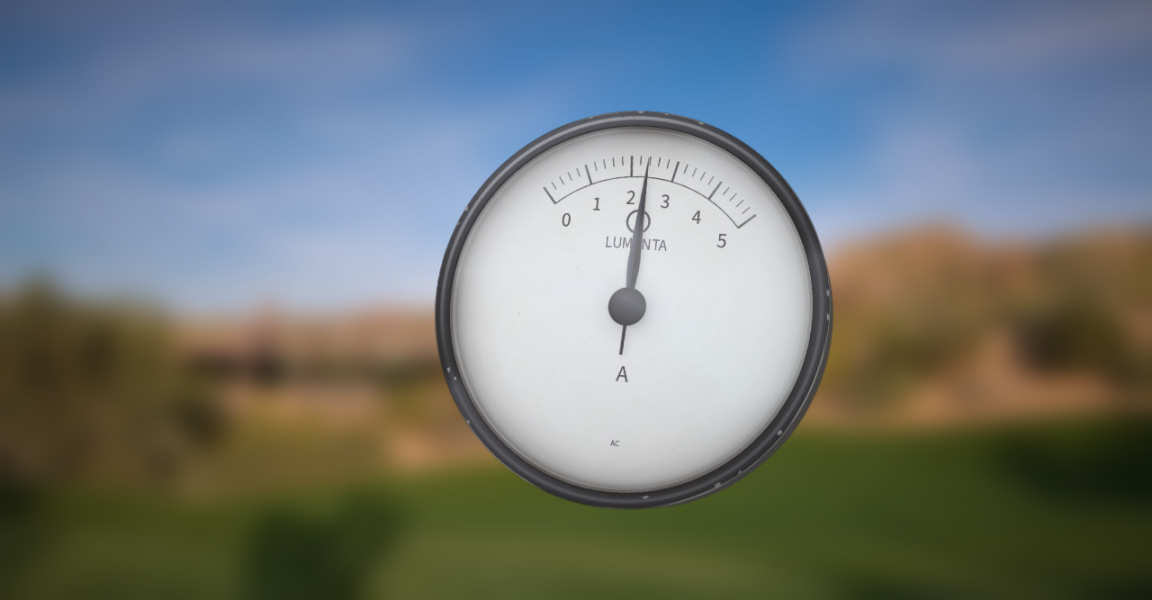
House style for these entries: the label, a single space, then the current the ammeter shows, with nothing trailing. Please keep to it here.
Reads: 2.4 A
